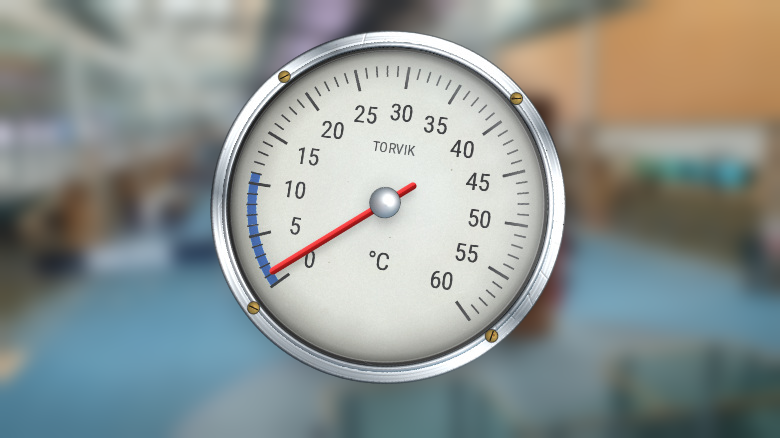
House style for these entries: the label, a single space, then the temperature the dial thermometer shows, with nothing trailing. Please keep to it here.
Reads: 1 °C
